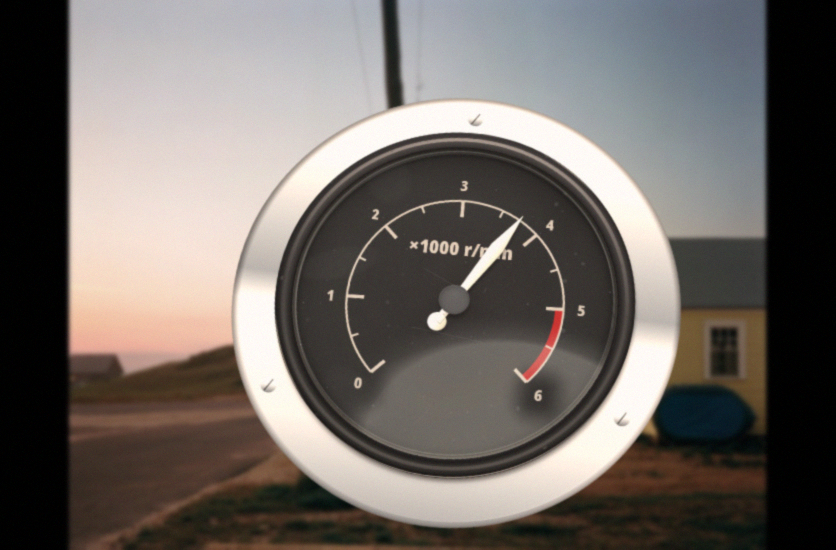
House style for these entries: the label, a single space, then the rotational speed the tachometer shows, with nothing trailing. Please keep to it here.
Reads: 3750 rpm
